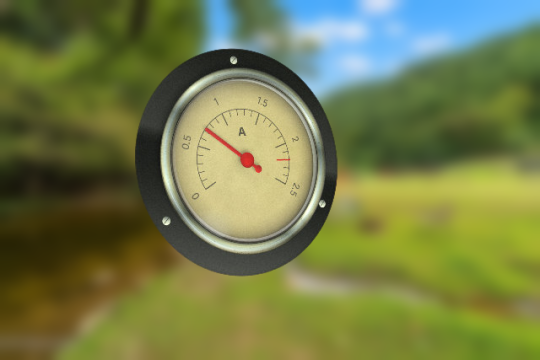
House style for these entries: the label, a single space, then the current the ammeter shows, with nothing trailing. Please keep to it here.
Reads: 0.7 A
